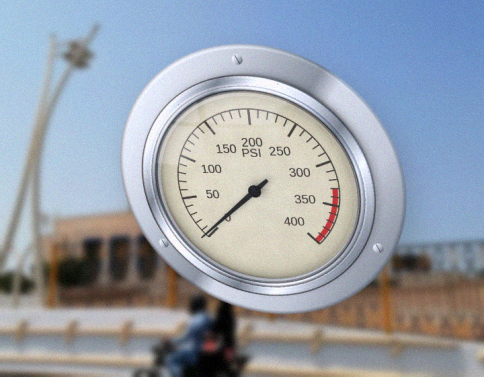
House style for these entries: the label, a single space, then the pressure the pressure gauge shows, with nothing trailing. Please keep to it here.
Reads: 5 psi
